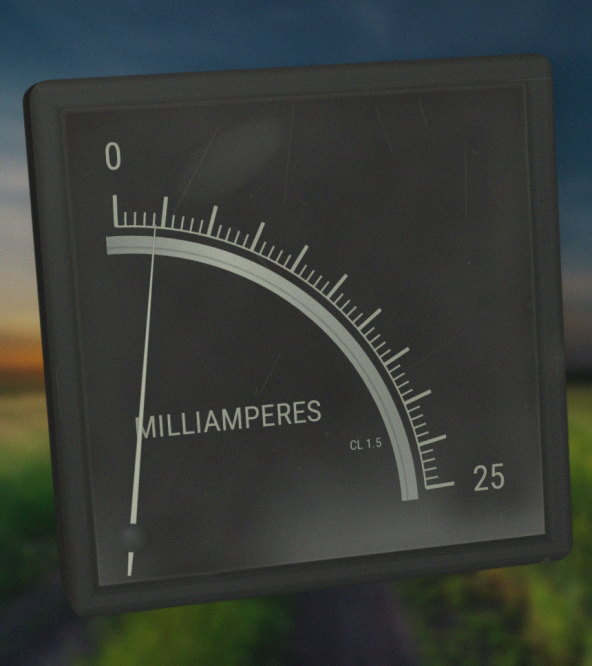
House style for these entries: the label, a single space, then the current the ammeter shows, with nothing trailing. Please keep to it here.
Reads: 2 mA
